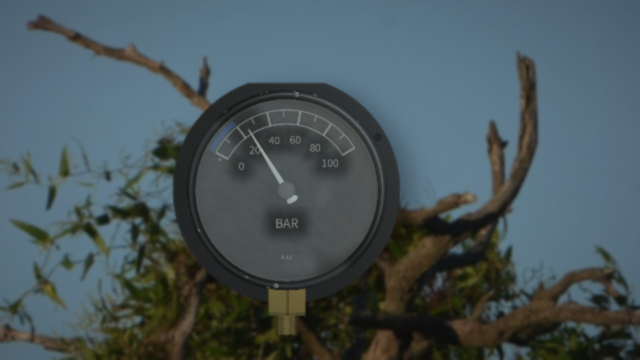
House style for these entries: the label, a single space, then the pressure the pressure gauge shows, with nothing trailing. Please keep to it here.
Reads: 25 bar
